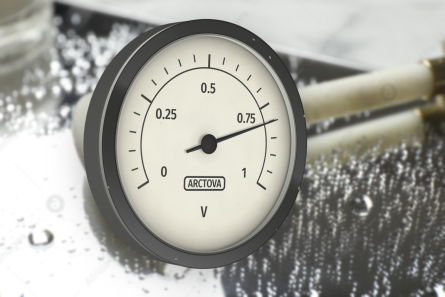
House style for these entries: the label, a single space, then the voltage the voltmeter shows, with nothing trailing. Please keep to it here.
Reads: 0.8 V
